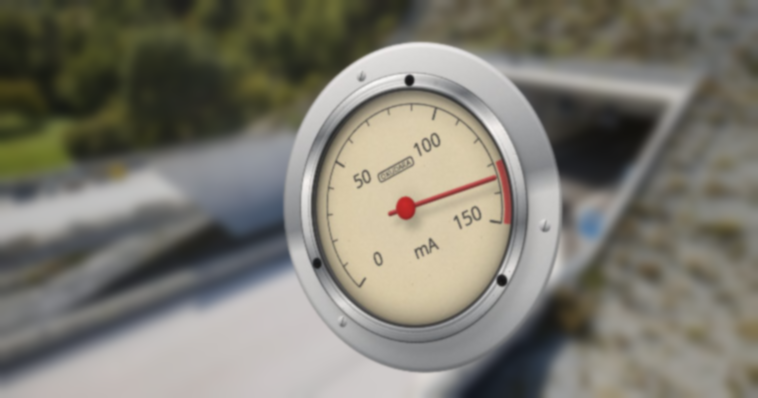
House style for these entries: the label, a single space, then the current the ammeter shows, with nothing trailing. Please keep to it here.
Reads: 135 mA
